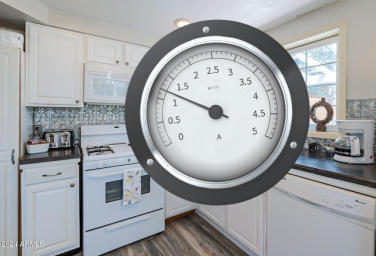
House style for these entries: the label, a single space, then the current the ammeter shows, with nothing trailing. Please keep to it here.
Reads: 1.2 A
